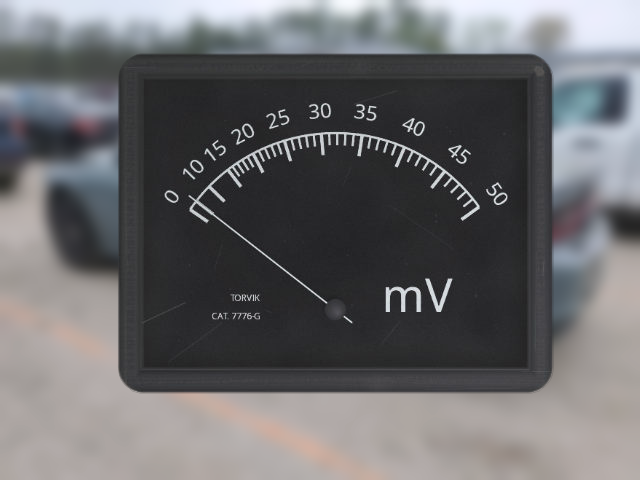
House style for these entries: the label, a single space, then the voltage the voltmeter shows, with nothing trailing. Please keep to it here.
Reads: 5 mV
